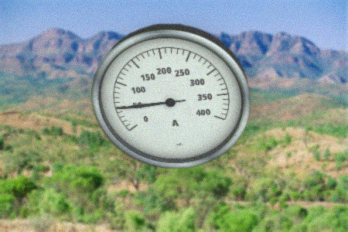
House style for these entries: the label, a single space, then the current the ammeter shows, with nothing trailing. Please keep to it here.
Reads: 50 A
